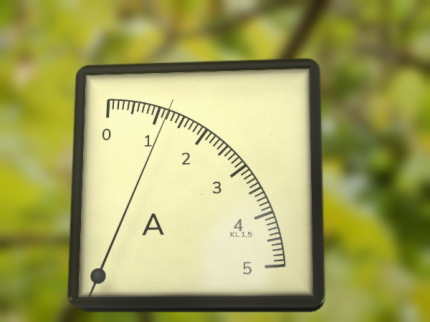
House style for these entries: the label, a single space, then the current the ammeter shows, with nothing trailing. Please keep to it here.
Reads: 1.2 A
